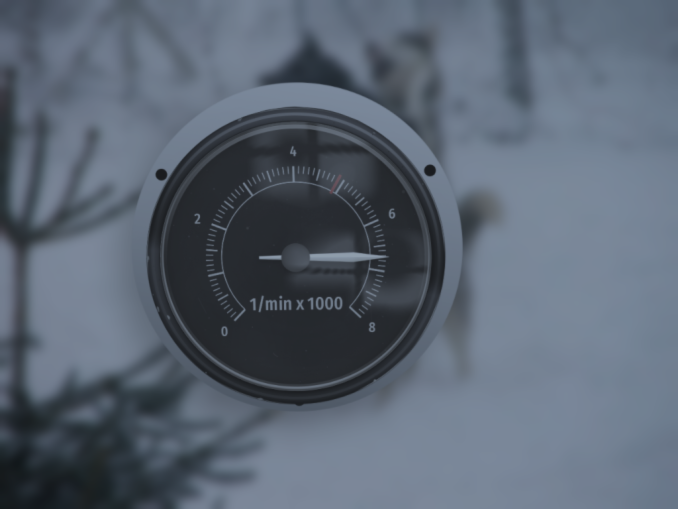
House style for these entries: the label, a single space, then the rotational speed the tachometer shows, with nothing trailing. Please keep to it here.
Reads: 6700 rpm
